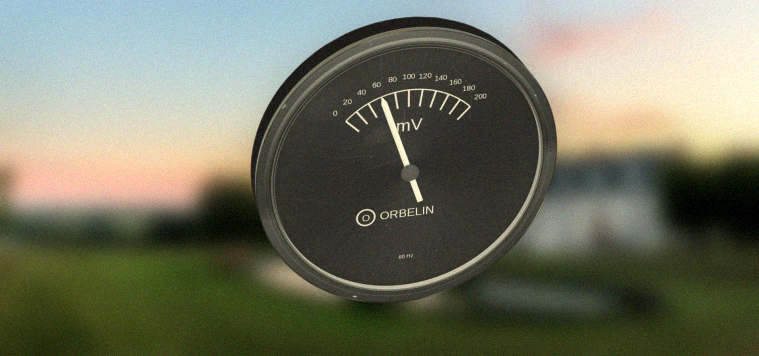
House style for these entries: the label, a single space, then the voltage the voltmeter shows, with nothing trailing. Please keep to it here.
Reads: 60 mV
